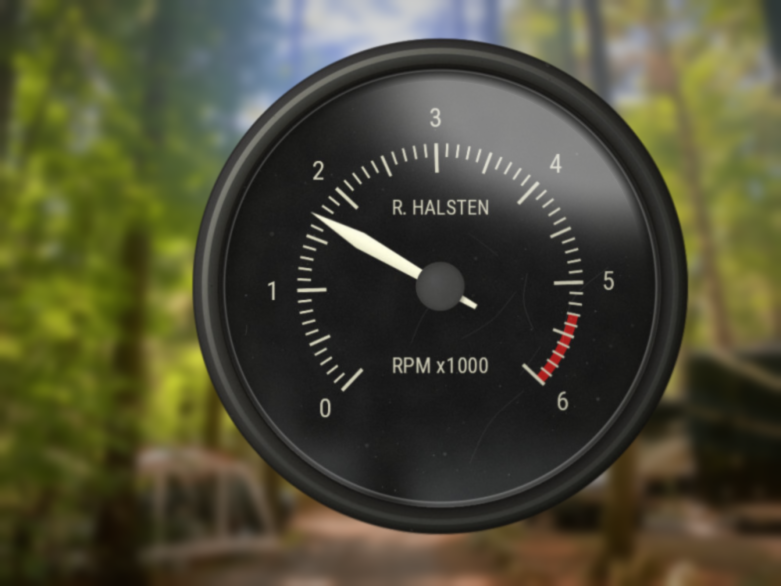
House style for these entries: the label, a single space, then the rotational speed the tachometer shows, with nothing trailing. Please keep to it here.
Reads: 1700 rpm
